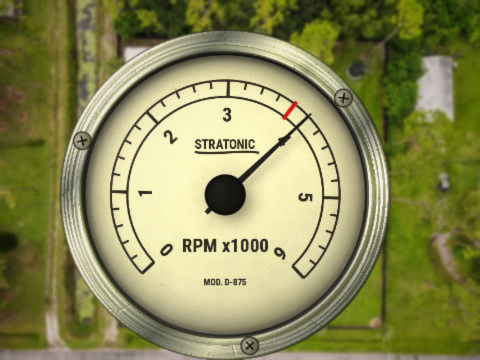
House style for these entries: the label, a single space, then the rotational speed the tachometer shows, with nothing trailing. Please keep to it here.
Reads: 4000 rpm
